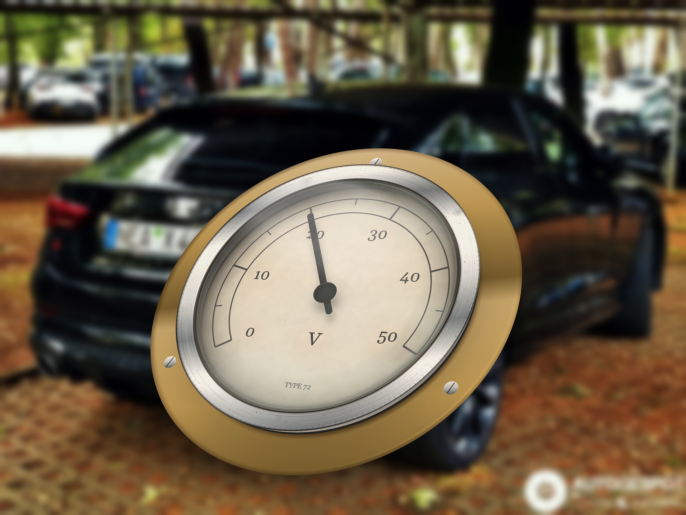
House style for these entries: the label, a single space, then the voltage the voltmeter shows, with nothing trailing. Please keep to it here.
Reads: 20 V
